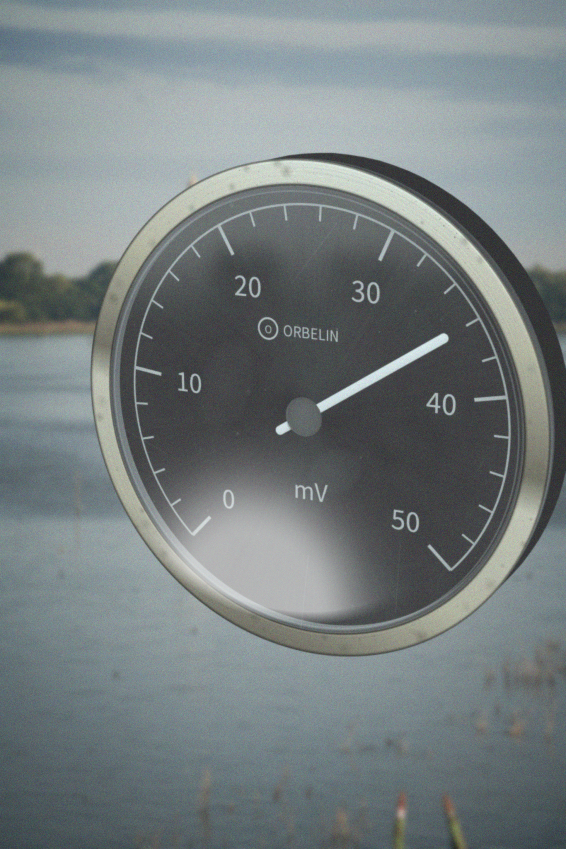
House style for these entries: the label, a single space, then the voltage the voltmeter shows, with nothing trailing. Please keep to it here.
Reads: 36 mV
